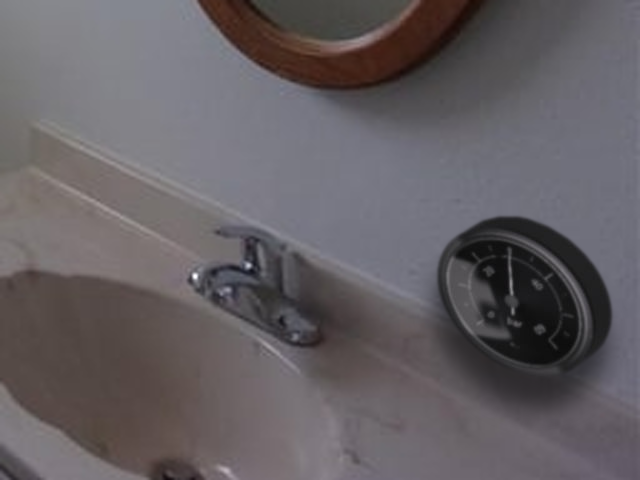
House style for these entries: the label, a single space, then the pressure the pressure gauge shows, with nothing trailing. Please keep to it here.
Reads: 30 bar
